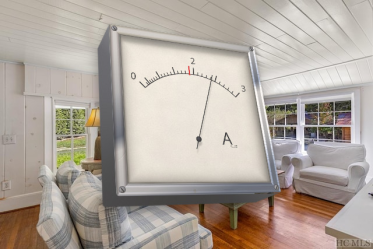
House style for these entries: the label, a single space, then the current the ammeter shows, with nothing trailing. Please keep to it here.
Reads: 2.4 A
